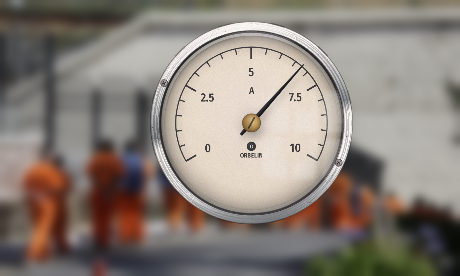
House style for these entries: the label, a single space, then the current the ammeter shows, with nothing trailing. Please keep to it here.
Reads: 6.75 A
